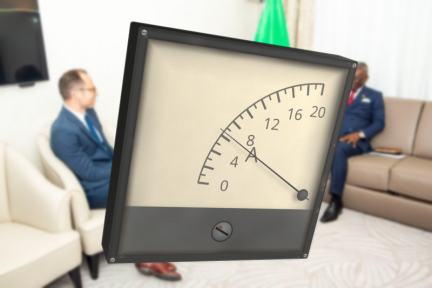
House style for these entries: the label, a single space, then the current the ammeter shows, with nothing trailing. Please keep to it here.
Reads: 6.5 A
